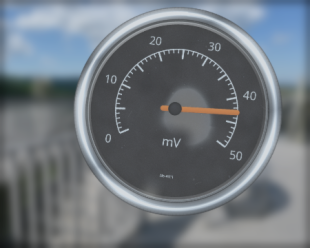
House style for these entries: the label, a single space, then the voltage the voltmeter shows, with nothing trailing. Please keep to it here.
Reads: 43 mV
